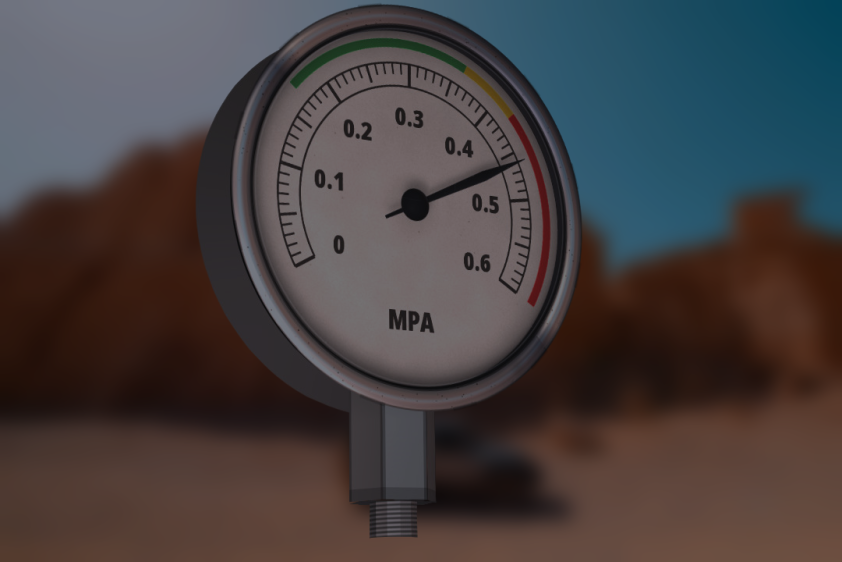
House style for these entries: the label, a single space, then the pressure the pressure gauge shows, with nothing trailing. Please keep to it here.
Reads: 0.46 MPa
